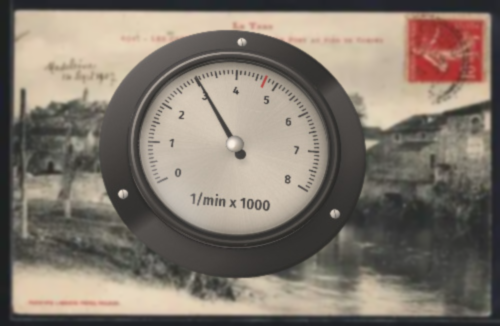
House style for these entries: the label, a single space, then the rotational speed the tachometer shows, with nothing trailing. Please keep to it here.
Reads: 3000 rpm
